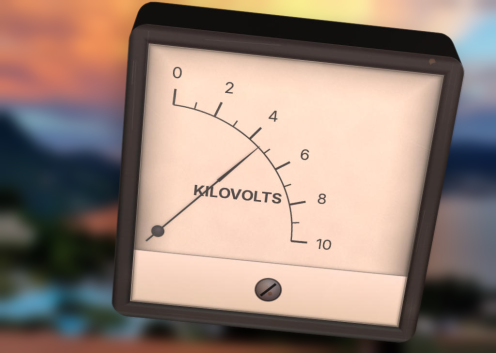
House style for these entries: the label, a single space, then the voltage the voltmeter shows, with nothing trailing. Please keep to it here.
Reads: 4.5 kV
